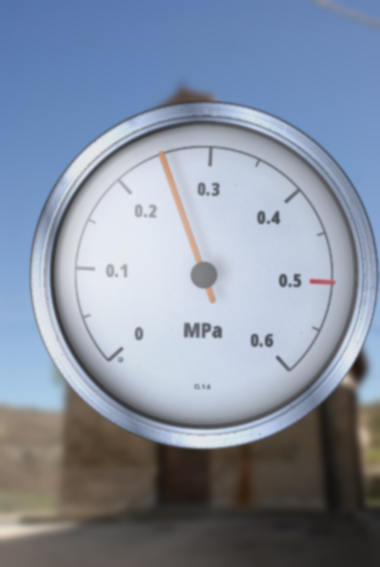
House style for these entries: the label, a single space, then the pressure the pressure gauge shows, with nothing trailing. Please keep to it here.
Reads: 0.25 MPa
